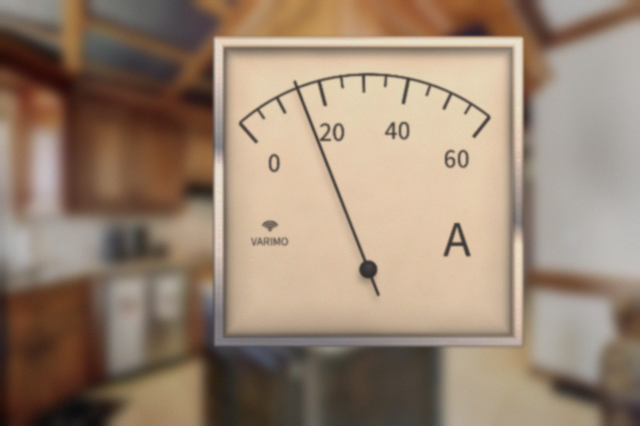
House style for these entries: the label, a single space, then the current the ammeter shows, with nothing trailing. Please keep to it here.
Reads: 15 A
